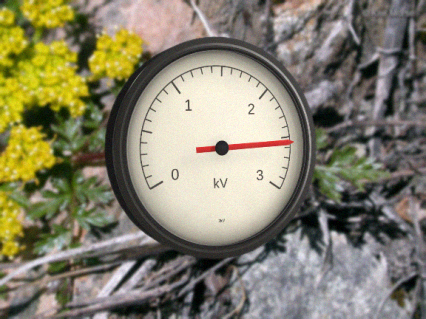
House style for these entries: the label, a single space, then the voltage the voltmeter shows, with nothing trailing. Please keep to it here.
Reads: 2.55 kV
